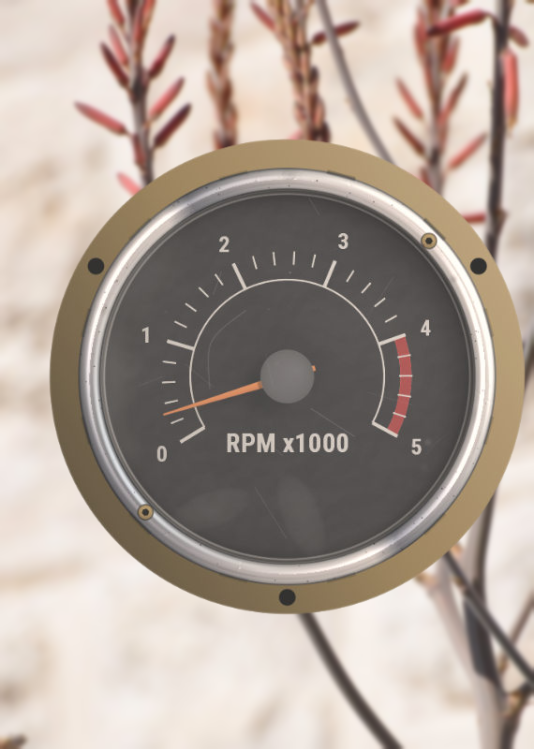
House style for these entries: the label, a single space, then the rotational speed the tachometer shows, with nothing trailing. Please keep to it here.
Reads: 300 rpm
